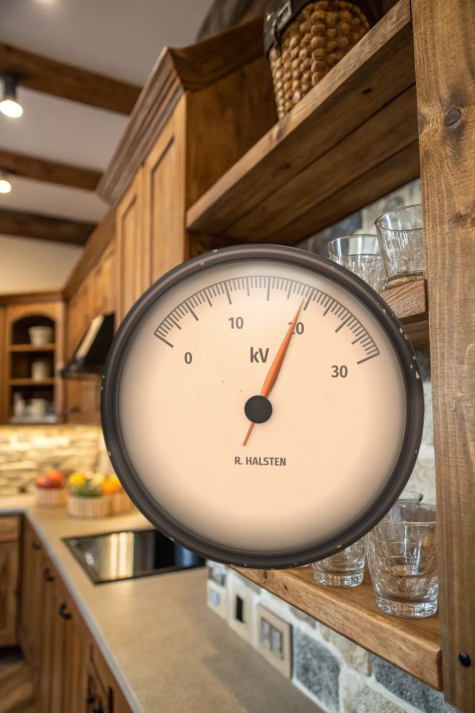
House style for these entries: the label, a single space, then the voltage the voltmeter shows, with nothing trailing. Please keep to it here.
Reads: 19.5 kV
